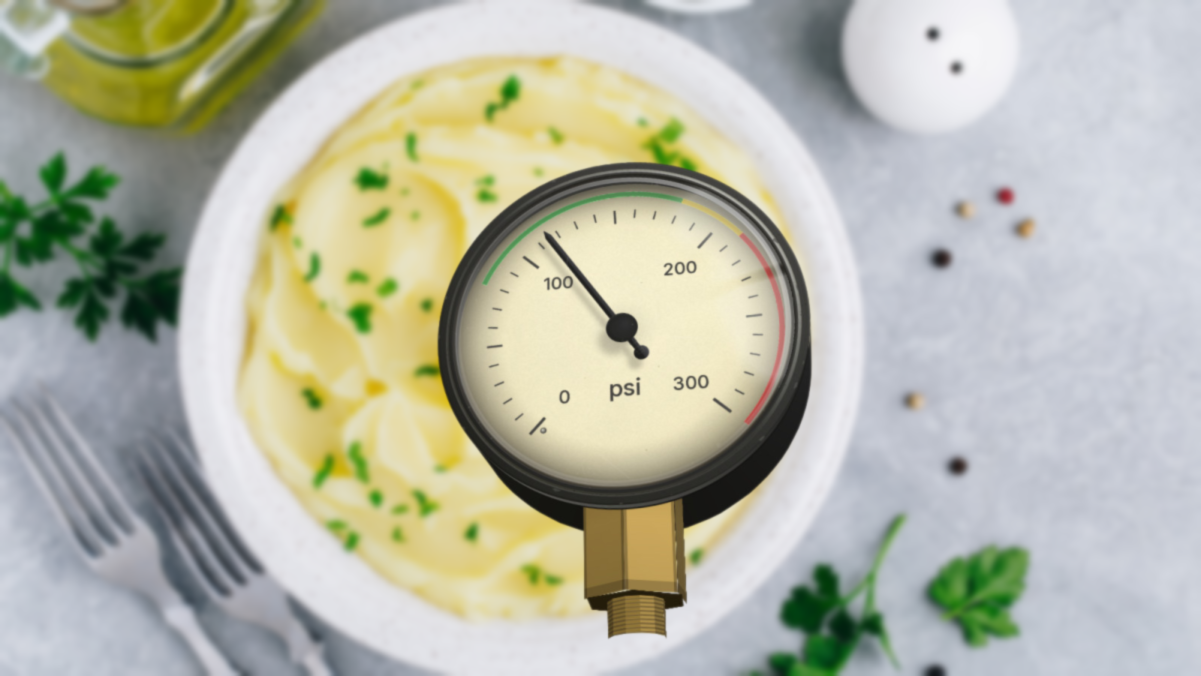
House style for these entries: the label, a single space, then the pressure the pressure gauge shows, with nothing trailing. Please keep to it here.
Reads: 115 psi
